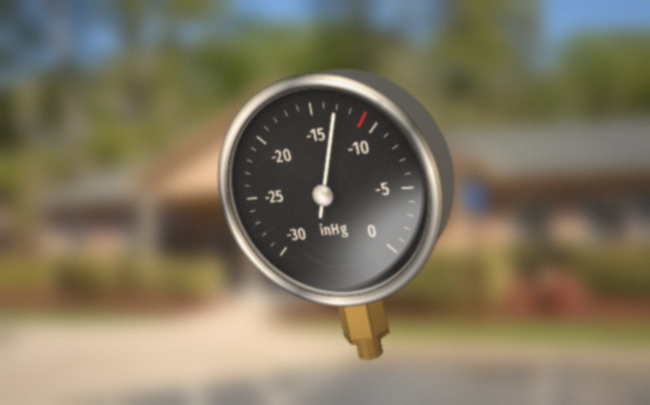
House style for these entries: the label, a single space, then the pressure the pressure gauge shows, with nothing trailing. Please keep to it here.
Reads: -13 inHg
